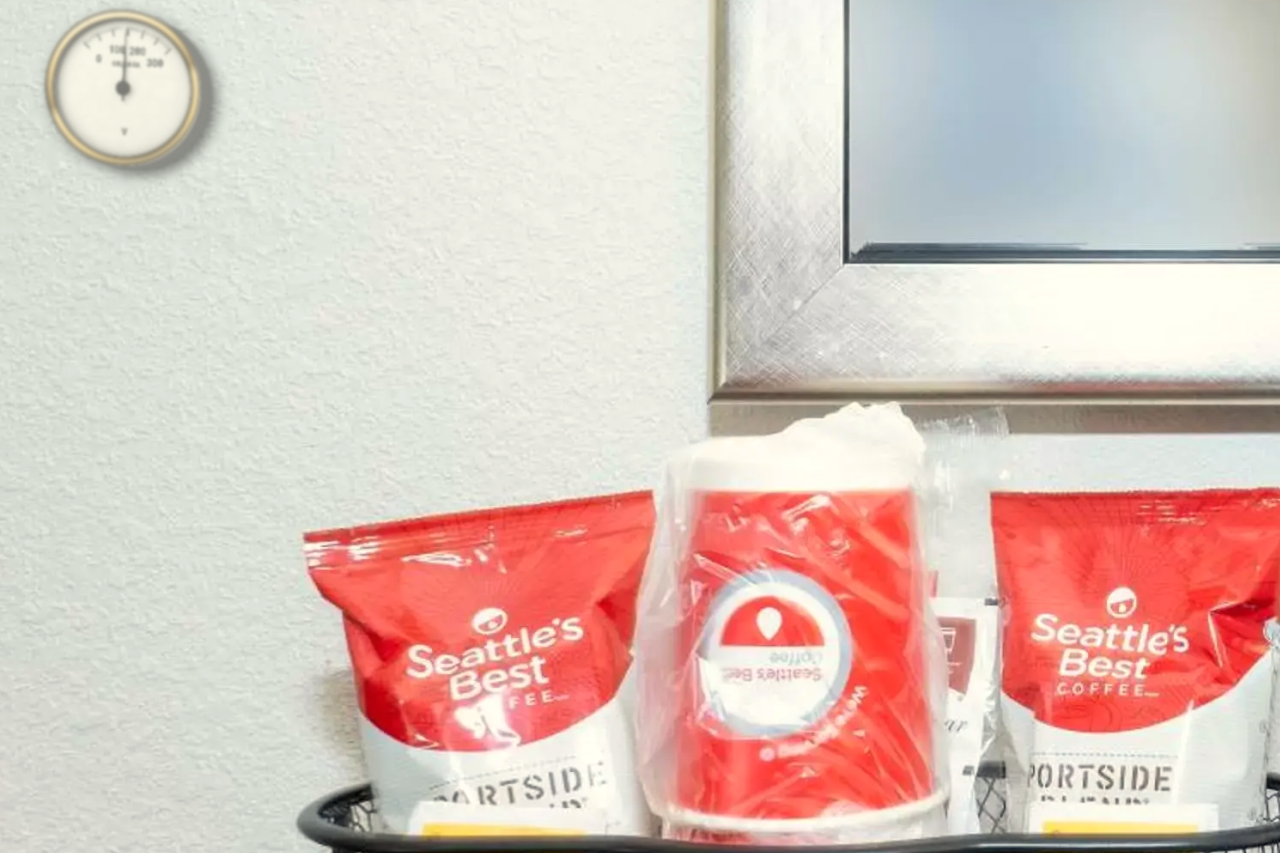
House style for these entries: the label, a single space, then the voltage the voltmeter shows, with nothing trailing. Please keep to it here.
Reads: 150 V
